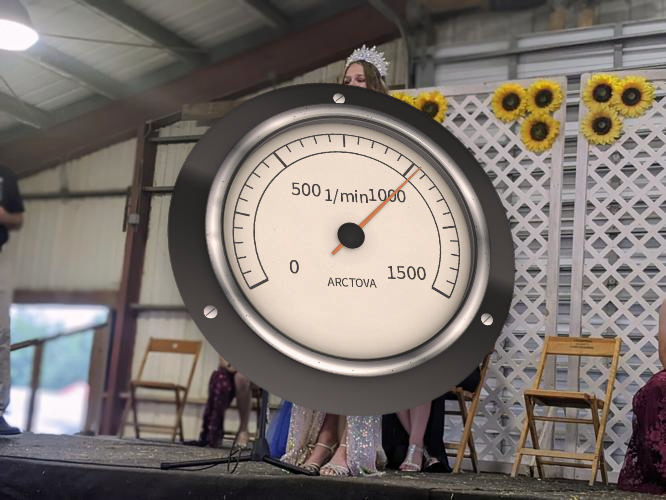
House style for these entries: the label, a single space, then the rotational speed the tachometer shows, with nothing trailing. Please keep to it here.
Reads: 1025 rpm
